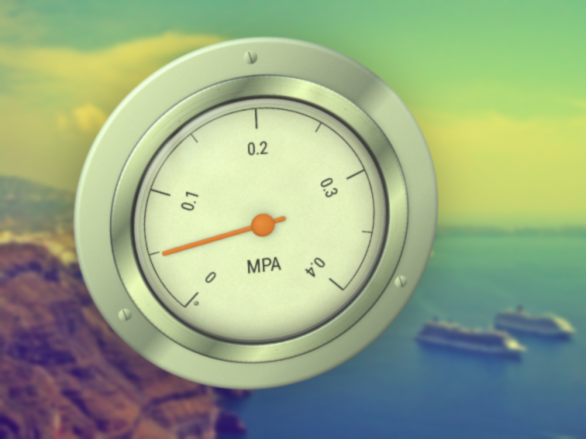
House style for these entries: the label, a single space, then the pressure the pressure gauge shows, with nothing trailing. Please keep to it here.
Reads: 0.05 MPa
